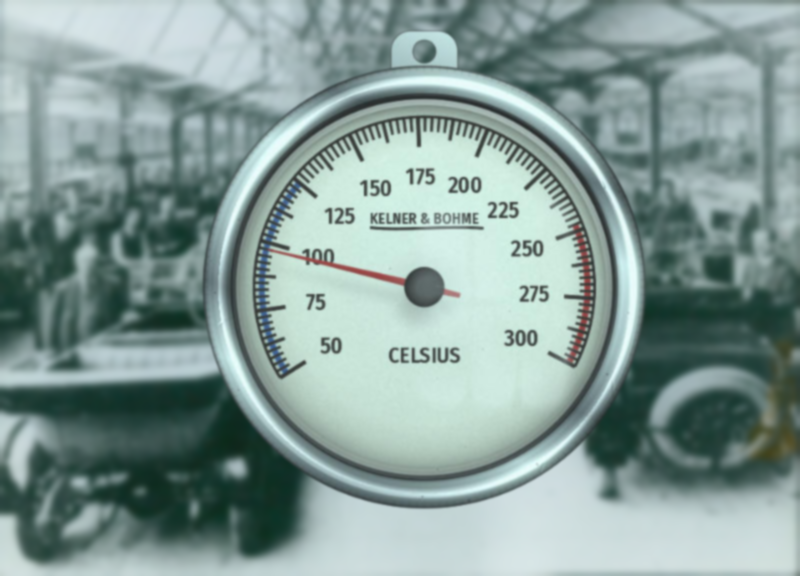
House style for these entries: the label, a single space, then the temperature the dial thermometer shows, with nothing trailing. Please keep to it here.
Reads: 97.5 °C
